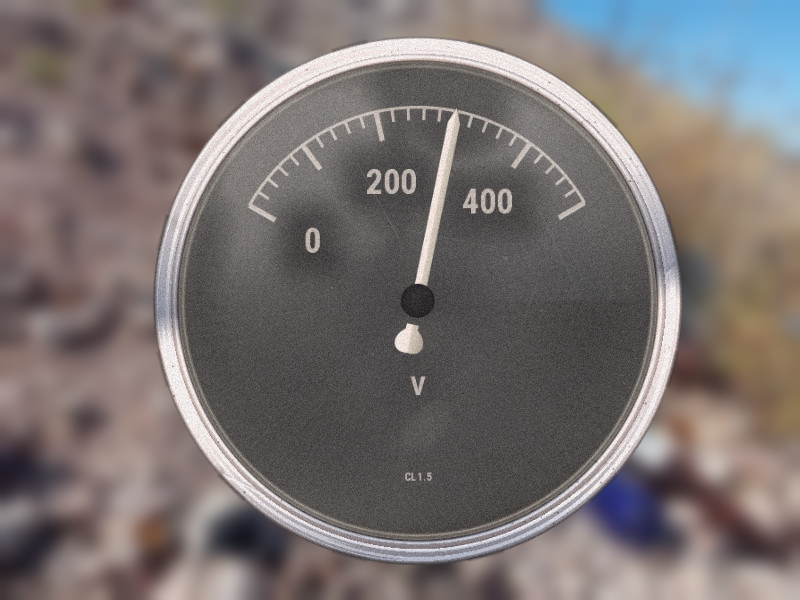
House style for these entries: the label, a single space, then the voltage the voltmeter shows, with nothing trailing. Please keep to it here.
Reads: 300 V
